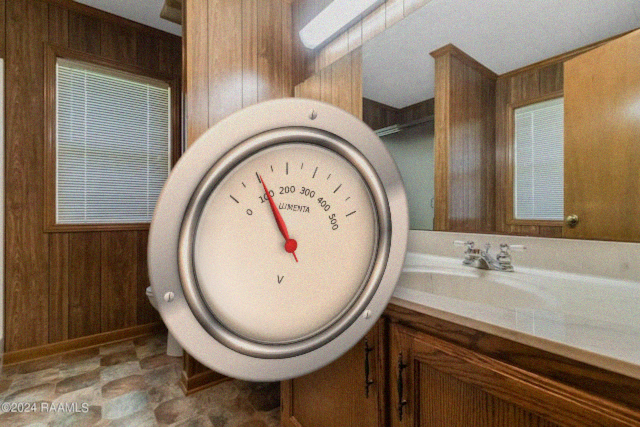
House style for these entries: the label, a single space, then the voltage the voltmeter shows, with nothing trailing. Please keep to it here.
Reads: 100 V
